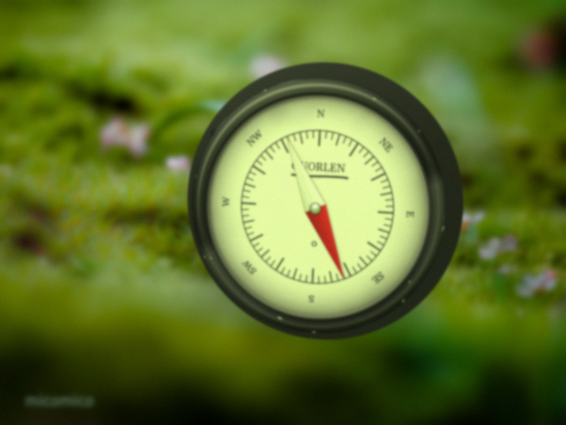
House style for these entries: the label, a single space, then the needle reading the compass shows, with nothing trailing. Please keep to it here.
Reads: 155 °
